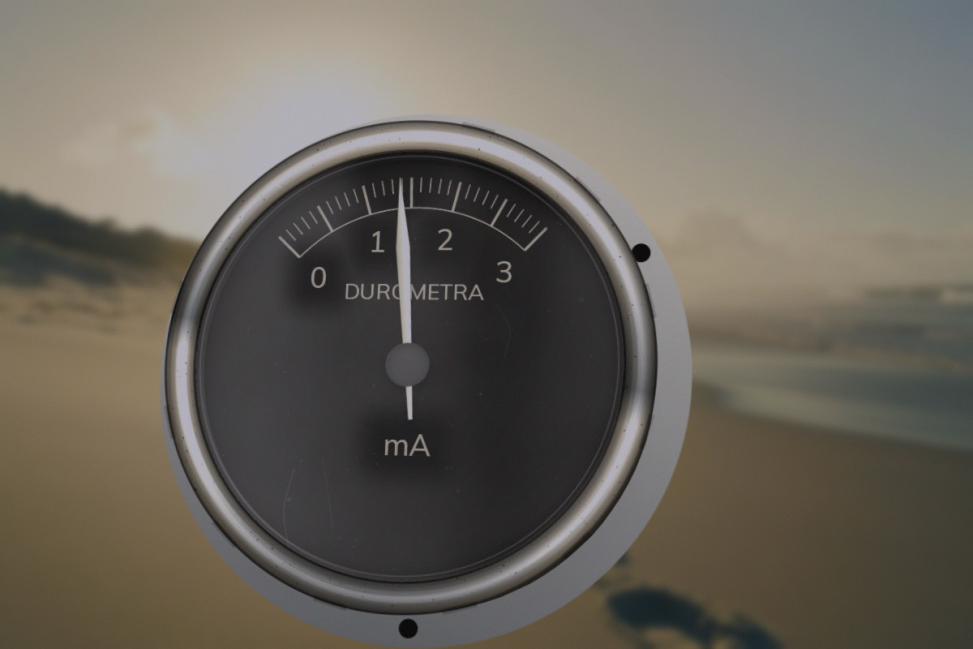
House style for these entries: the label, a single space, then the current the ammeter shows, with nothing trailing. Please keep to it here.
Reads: 1.4 mA
